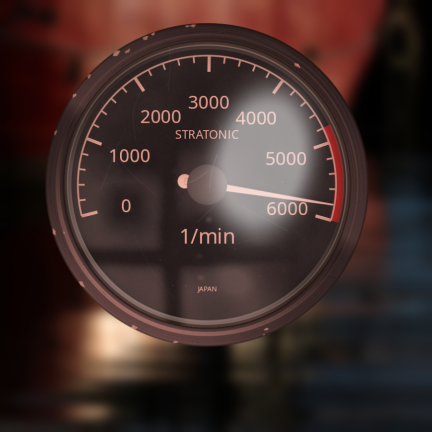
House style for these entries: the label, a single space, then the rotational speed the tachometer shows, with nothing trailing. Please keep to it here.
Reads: 5800 rpm
